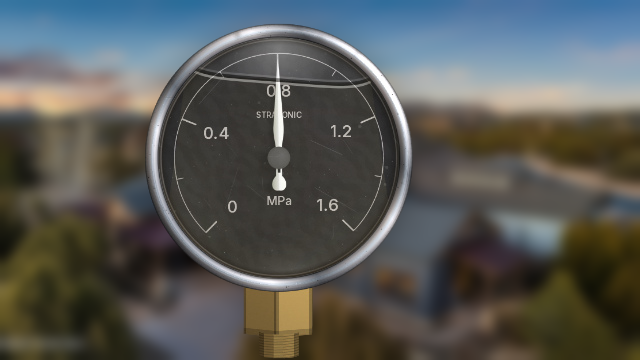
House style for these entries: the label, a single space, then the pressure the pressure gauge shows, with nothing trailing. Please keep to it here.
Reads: 0.8 MPa
